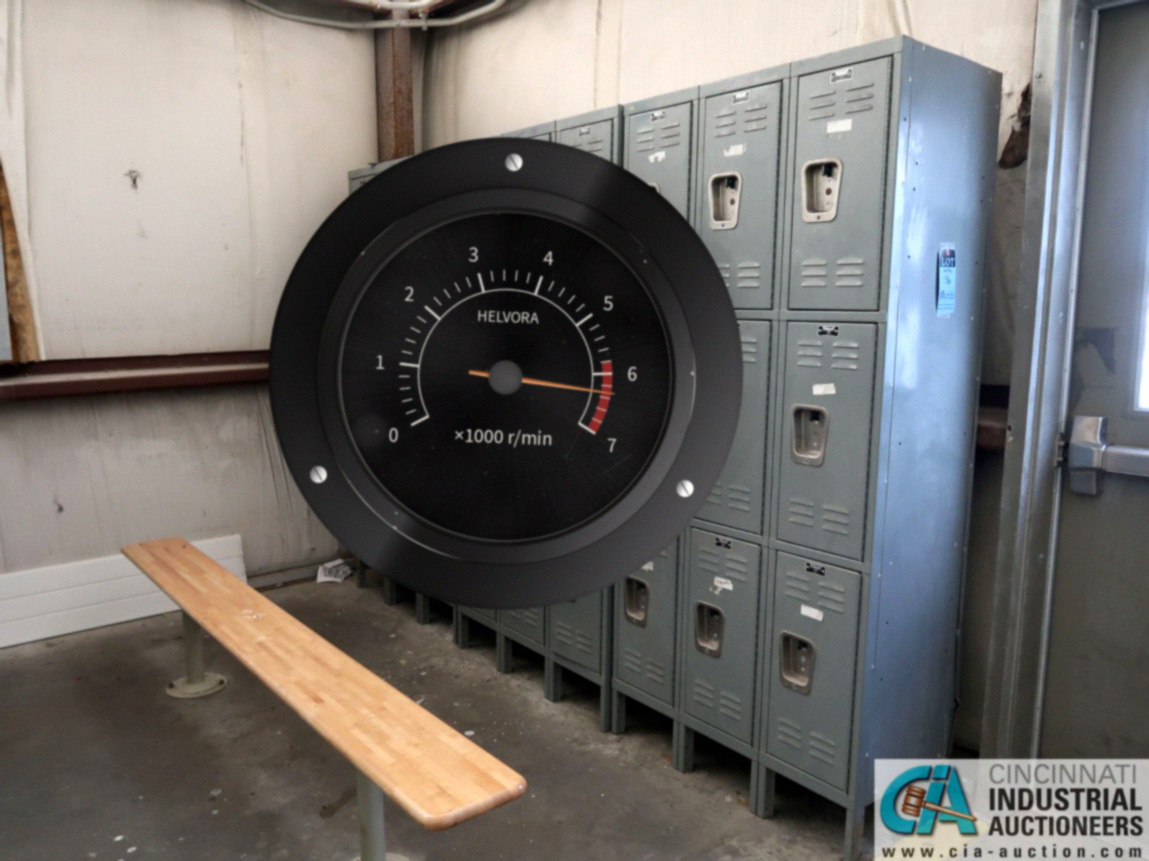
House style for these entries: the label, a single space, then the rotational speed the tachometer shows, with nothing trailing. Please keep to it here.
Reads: 6300 rpm
